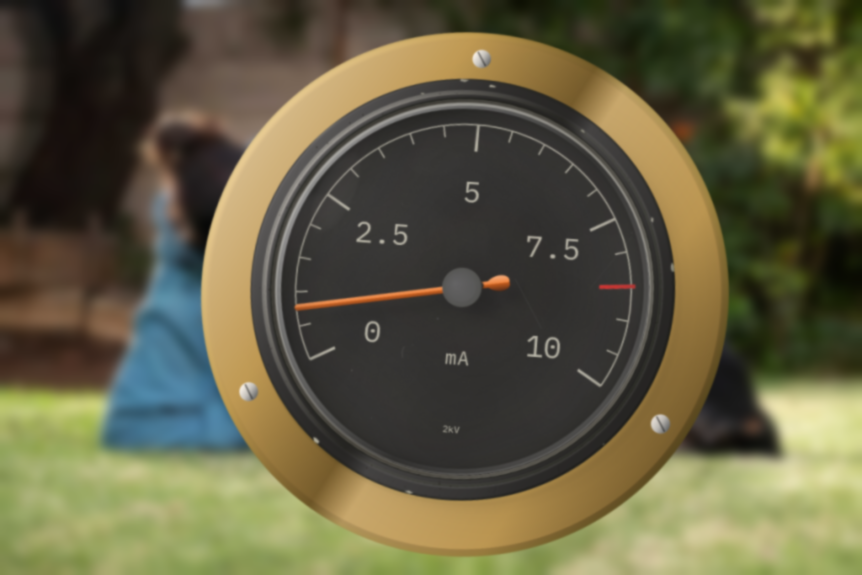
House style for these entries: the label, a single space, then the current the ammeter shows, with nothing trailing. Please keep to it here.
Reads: 0.75 mA
